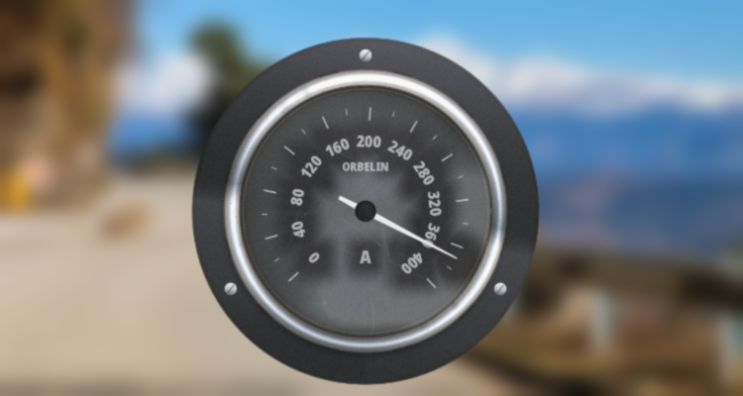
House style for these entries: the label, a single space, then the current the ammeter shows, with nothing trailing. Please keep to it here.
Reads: 370 A
